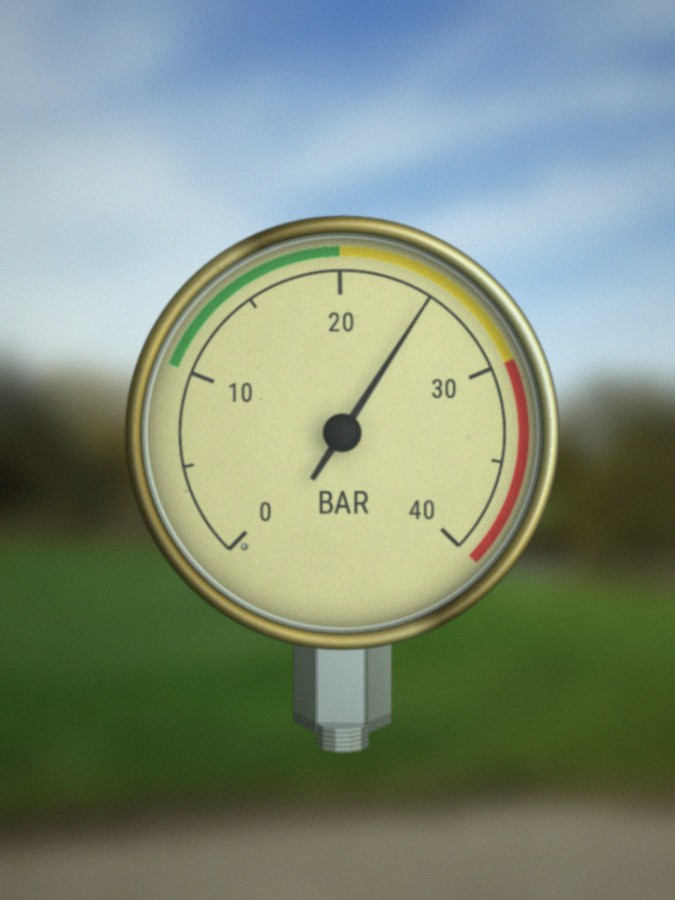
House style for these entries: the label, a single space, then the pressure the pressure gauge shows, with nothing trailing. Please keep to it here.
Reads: 25 bar
